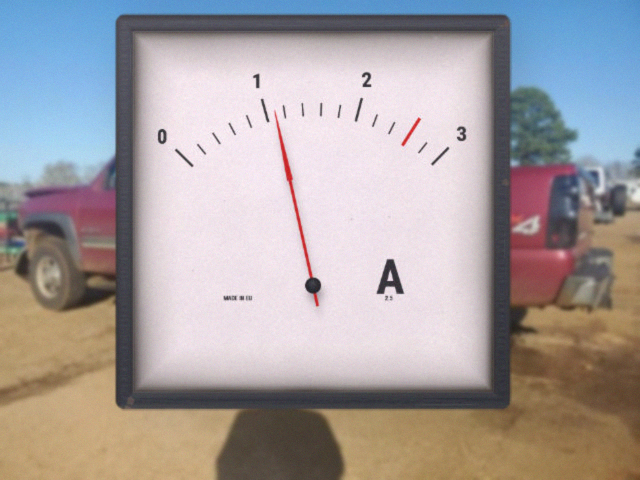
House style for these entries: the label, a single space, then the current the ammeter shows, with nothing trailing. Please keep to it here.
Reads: 1.1 A
